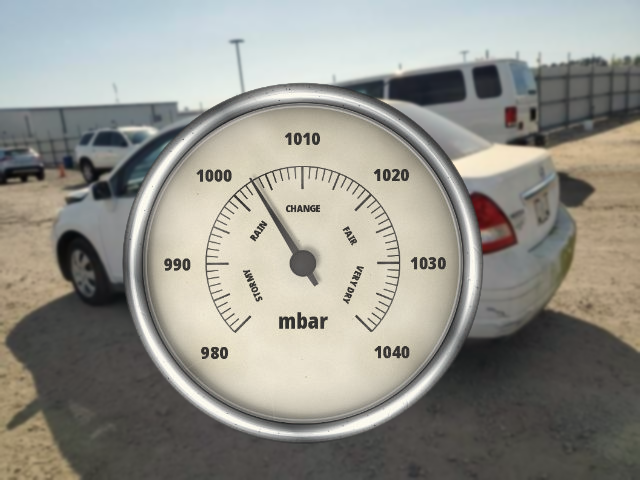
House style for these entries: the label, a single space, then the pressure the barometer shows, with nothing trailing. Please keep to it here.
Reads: 1003 mbar
